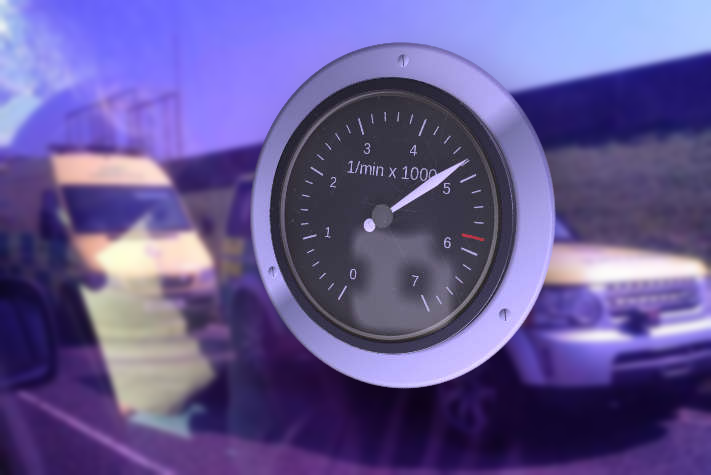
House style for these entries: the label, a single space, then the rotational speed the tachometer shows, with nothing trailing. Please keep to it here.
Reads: 4800 rpm
